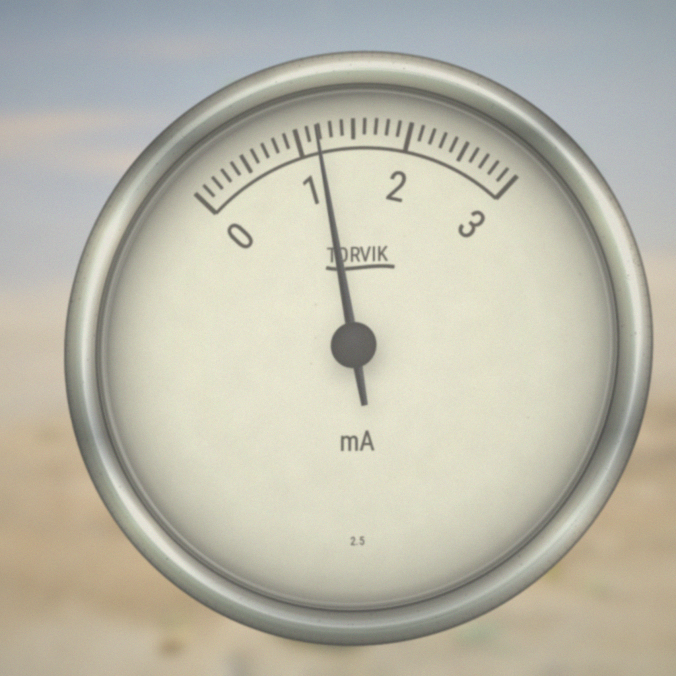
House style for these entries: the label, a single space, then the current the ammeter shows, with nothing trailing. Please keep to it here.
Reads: 1.2 mA
